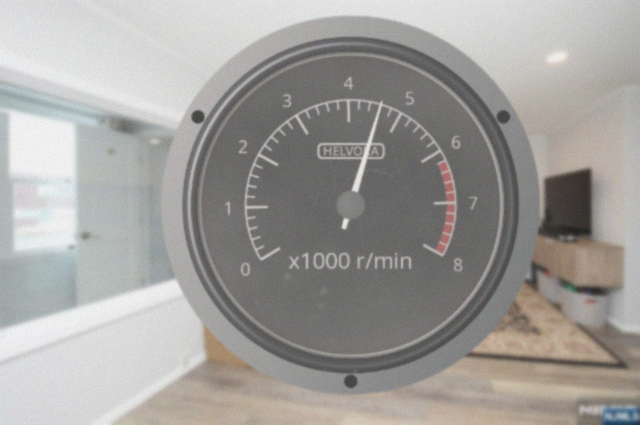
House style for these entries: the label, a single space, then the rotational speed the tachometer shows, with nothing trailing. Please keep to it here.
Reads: 4600 rpm
